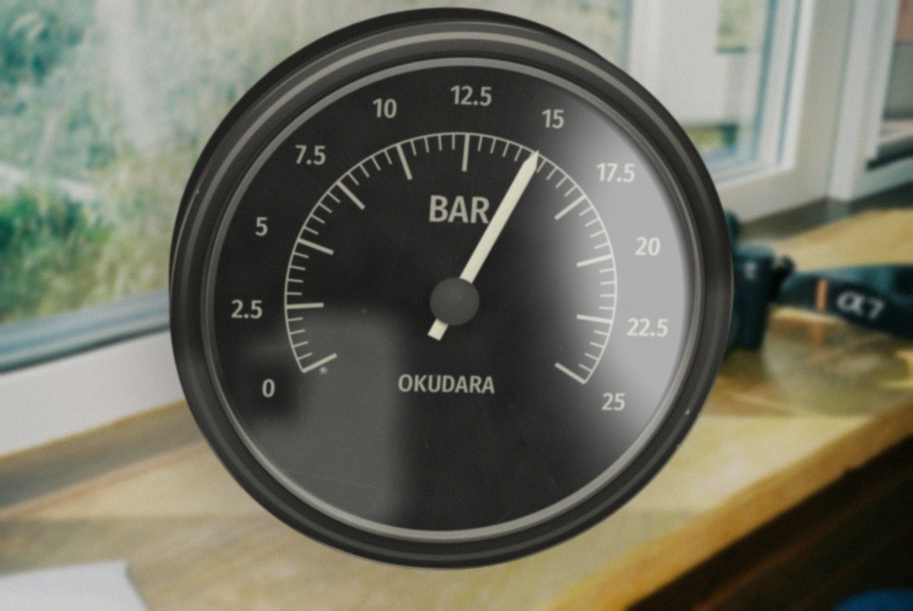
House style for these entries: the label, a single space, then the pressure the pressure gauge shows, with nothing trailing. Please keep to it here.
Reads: 15 bar
